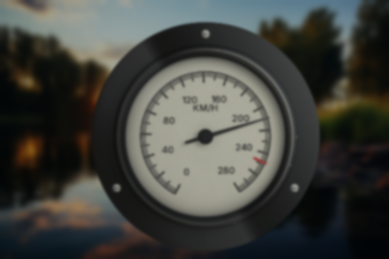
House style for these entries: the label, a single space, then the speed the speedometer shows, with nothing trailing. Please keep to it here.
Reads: 210 km/h
